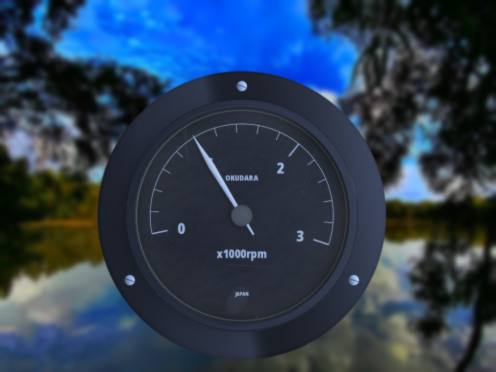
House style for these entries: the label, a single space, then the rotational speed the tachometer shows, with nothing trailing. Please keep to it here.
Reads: 1000 rpm
